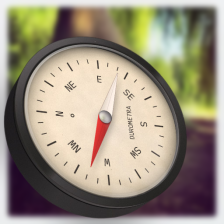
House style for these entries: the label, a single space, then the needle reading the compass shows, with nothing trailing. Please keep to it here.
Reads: 290 °
